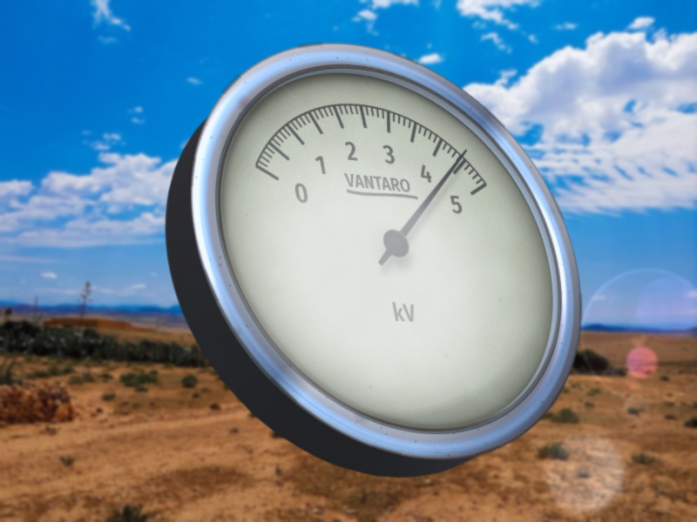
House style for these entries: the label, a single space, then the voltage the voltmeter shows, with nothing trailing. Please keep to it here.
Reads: 4.4 kV
